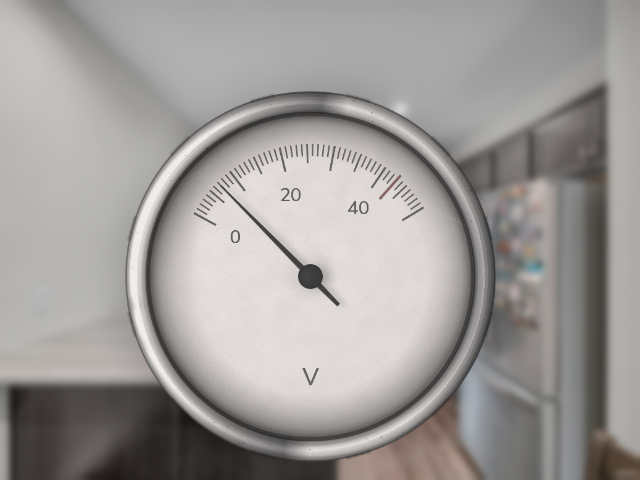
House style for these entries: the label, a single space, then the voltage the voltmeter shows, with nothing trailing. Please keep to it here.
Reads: 7 V
